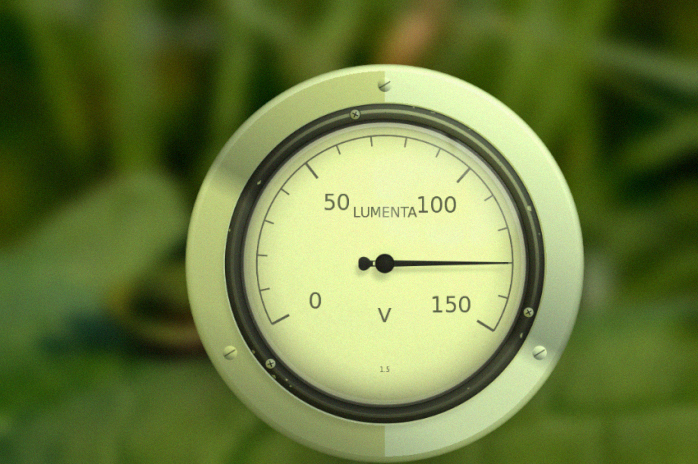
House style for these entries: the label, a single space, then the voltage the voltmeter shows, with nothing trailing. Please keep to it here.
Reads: 130 V
